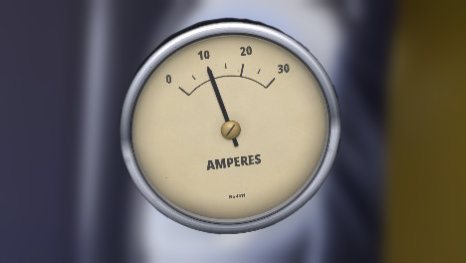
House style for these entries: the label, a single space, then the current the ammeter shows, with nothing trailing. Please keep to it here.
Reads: 10 A
